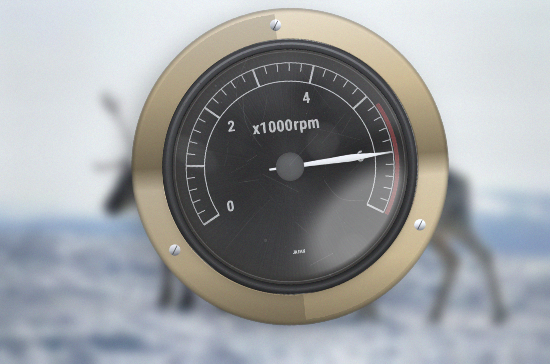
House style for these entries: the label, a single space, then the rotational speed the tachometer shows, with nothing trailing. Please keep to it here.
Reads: 6000 rpm
